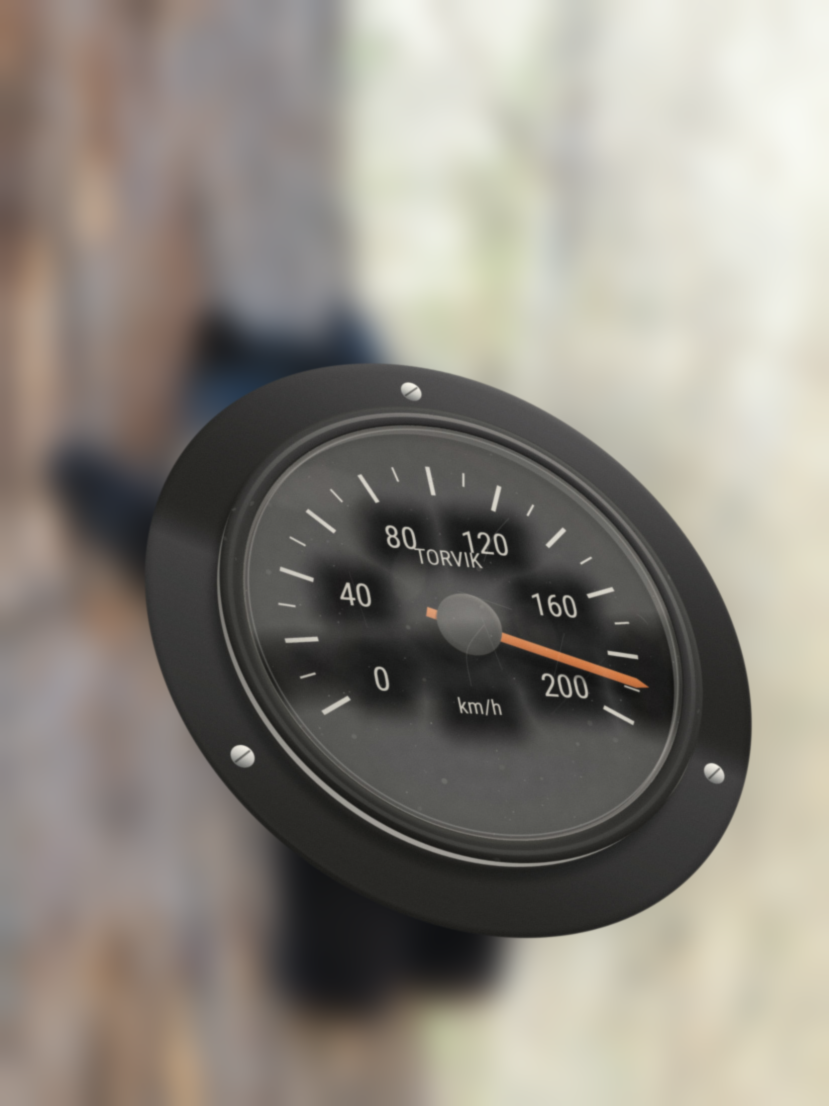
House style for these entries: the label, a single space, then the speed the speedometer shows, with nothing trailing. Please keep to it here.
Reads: 190 km/h
